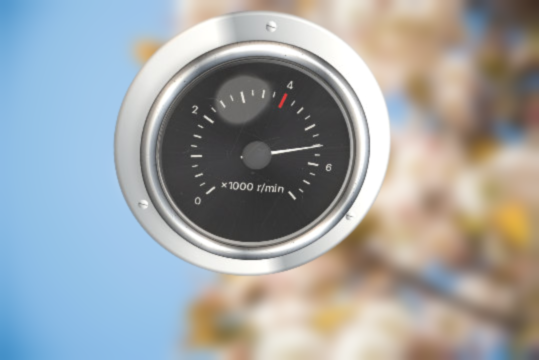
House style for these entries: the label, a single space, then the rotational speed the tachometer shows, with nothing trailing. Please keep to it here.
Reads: 5500 rpm
